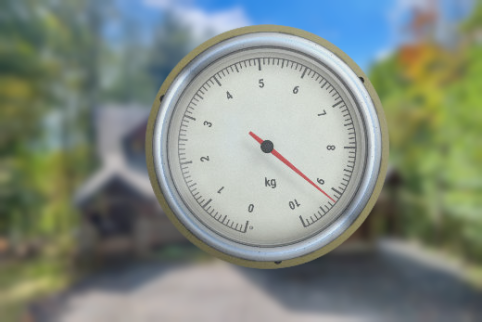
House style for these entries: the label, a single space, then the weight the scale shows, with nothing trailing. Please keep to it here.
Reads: 9.2 kg
